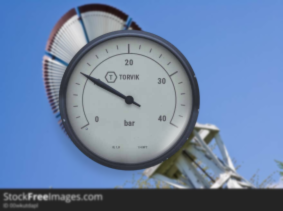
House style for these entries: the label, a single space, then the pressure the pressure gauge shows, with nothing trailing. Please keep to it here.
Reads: 10 bar
